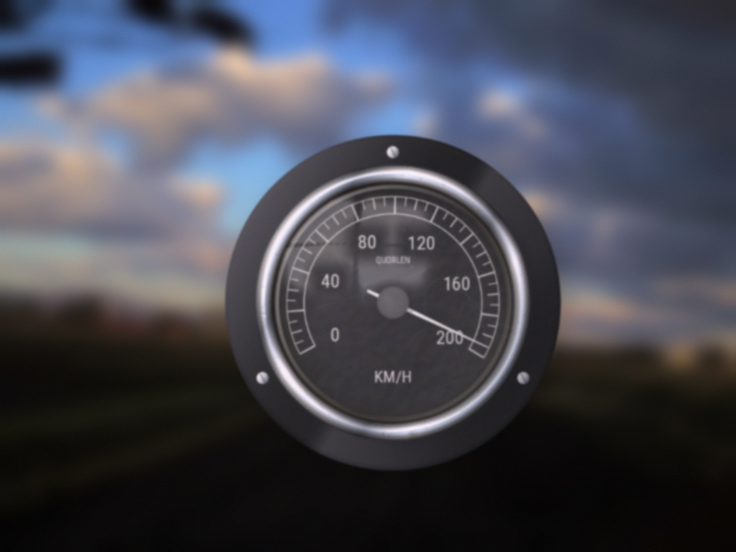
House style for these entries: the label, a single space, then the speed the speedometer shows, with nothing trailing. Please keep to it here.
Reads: 195 km/h
